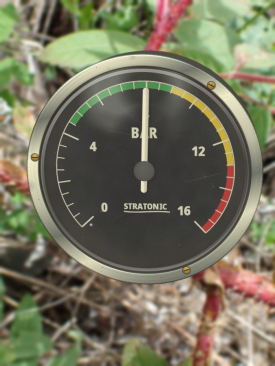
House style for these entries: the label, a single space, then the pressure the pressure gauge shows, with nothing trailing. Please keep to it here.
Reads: 8 bar
